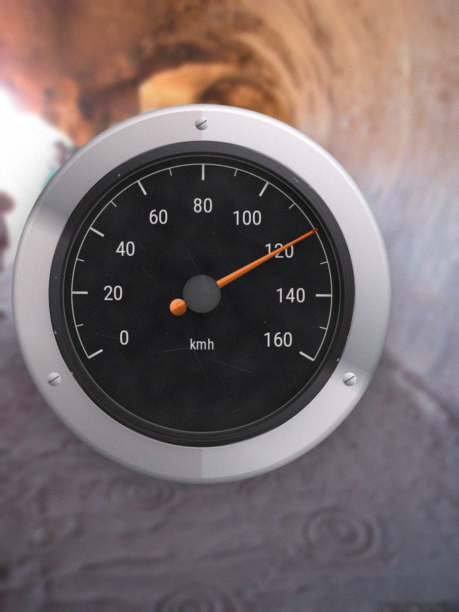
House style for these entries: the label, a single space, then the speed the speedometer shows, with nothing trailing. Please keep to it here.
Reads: 120 km/h
